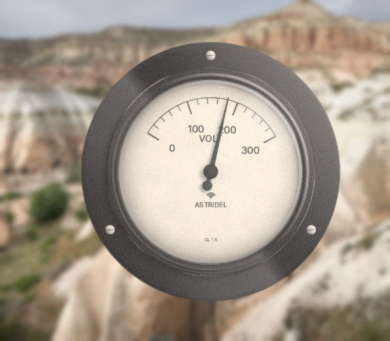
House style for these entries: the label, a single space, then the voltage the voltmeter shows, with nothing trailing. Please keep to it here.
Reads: 180 V
